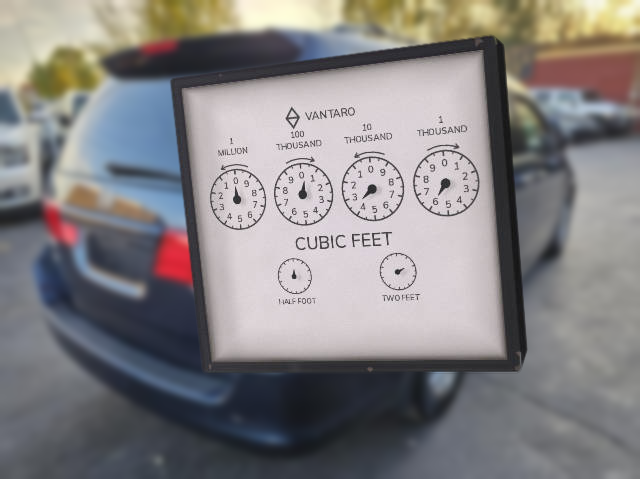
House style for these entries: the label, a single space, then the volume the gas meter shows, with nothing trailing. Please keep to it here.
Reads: 3600 ft³
